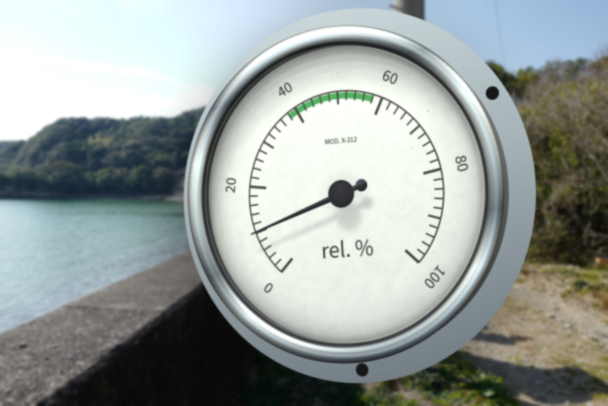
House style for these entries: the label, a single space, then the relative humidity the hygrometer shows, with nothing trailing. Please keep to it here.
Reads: 10 %
